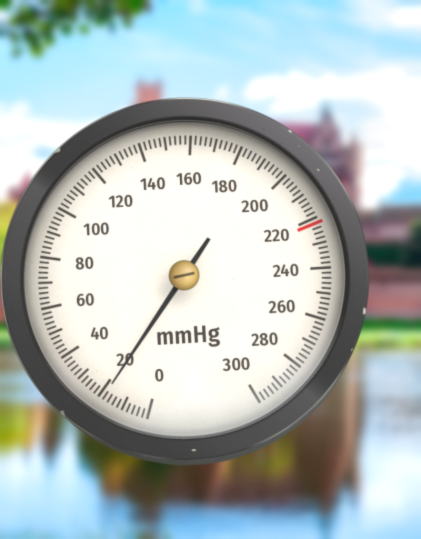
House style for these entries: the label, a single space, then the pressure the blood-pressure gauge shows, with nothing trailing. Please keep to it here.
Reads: 18 mmHg
